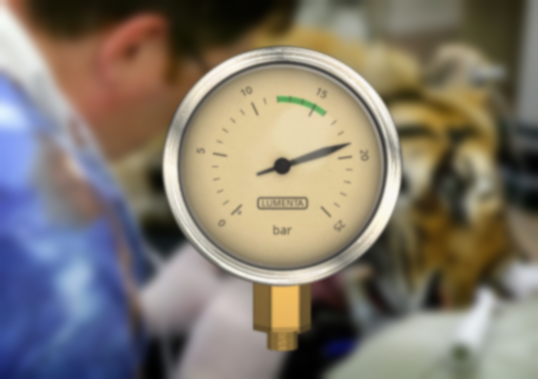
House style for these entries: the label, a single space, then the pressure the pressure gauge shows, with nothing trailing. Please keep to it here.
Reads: 19 bar
